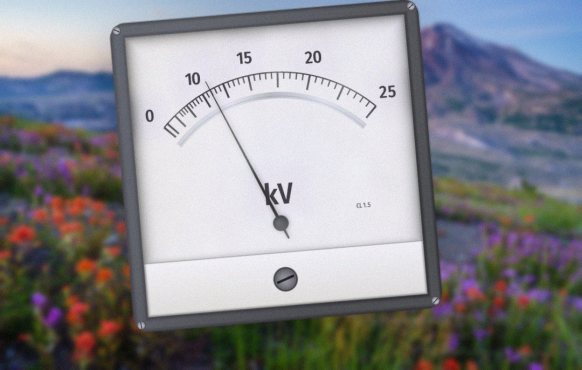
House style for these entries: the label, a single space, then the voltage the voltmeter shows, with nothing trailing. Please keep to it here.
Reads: 11 kV
